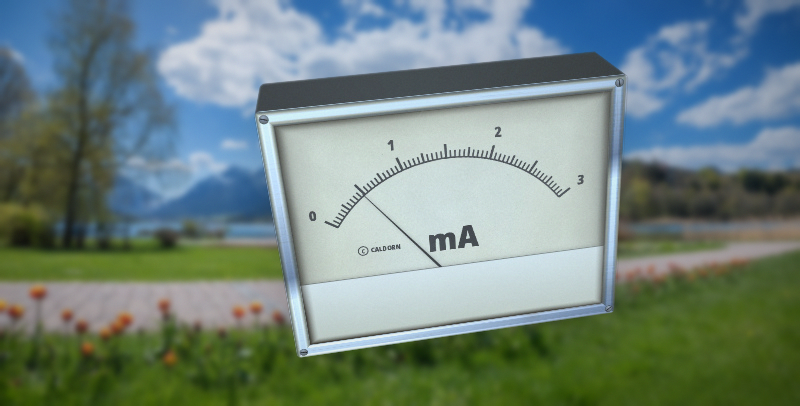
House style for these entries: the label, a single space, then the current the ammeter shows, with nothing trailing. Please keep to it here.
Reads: 0.5 mA
